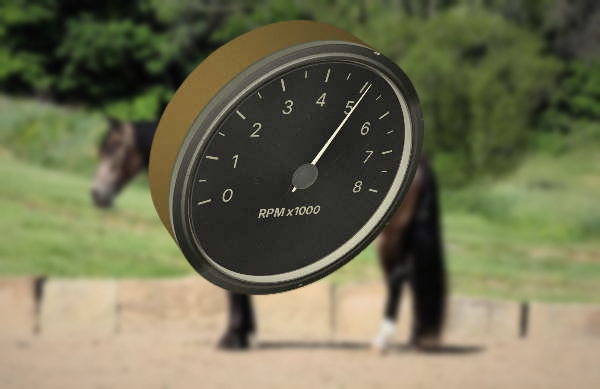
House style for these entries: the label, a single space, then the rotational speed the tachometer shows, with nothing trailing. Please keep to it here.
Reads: 5000 rpm
